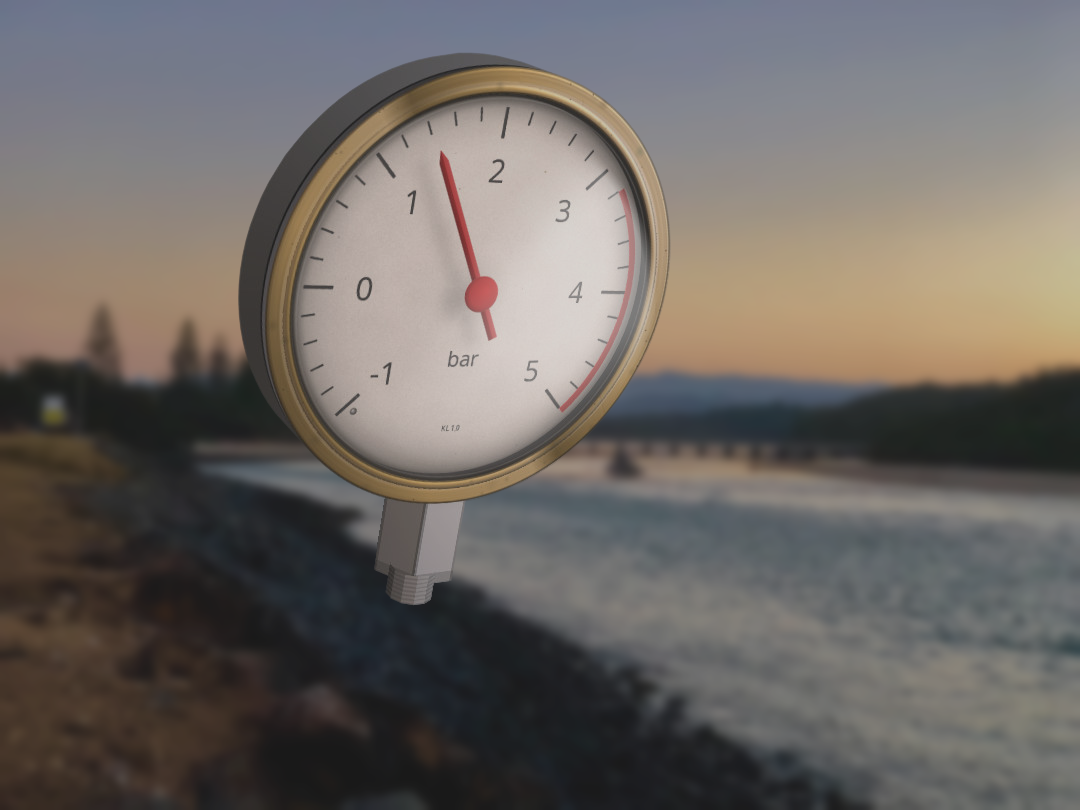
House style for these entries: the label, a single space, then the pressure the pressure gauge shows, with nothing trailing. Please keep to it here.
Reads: 1.4 bar
